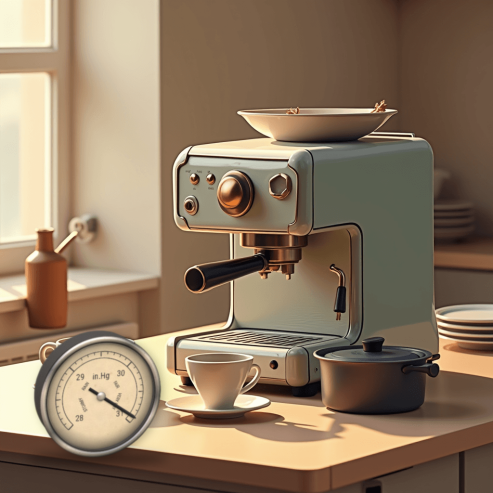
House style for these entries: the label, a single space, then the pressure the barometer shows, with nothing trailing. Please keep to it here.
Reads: 30.9 inHg
